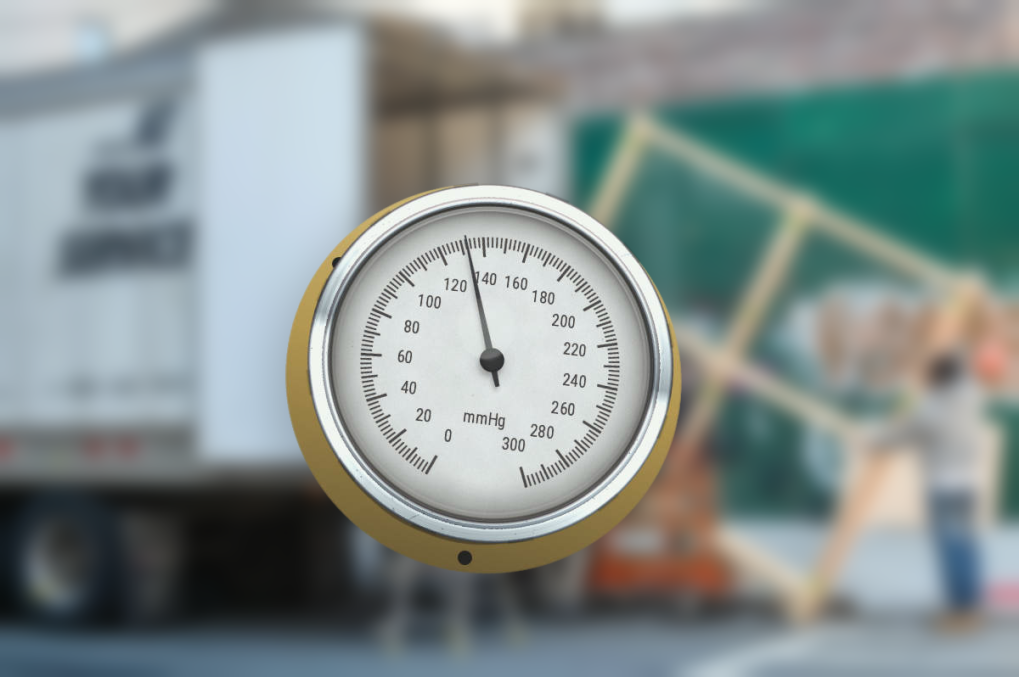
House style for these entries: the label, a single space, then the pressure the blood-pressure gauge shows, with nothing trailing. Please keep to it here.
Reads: 132 mmHg
